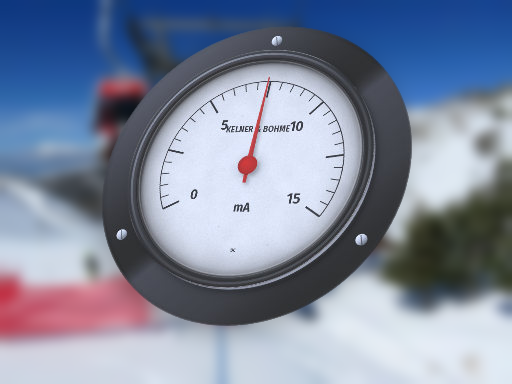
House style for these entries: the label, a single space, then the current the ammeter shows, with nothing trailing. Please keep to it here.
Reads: 7.5 mA
